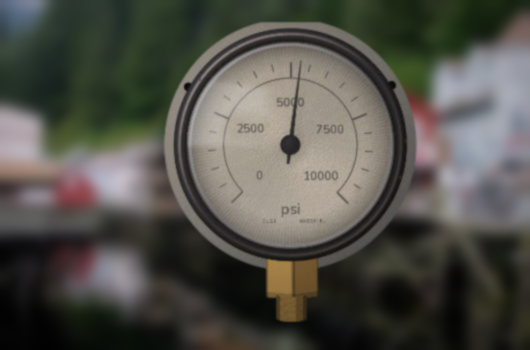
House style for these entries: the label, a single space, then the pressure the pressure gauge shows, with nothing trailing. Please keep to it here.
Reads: 5250 psi
